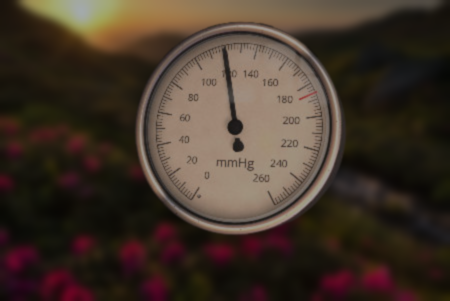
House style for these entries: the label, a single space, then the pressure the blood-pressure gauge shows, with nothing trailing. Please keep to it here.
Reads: 120 mmHg
